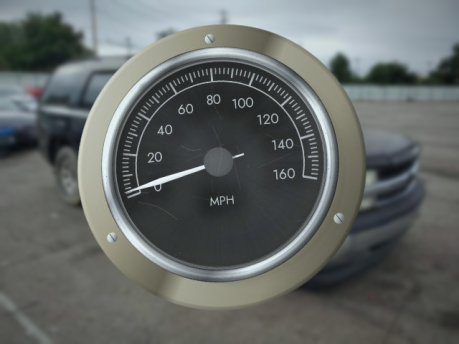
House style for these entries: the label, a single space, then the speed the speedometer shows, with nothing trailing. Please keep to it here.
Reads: 2 mph
